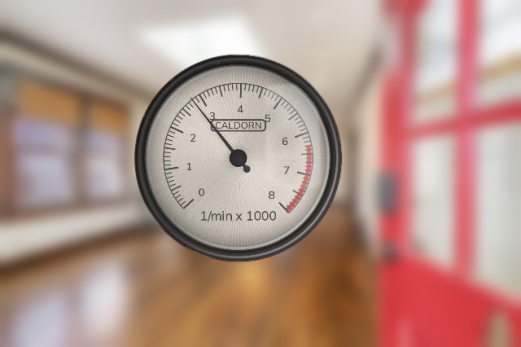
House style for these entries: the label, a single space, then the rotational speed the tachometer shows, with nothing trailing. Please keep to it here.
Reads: 2800 rpm
